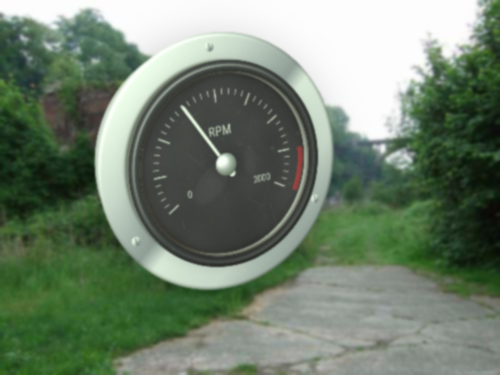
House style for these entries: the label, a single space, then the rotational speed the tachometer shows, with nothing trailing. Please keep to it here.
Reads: 750 rpm
